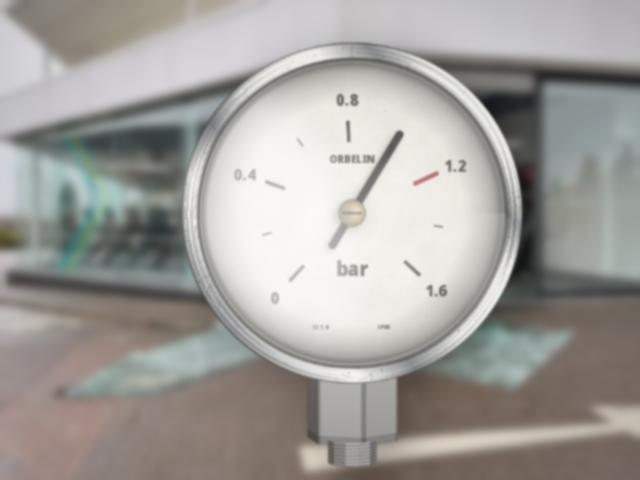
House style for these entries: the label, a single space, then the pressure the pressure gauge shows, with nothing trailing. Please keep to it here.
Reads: 1 bar
